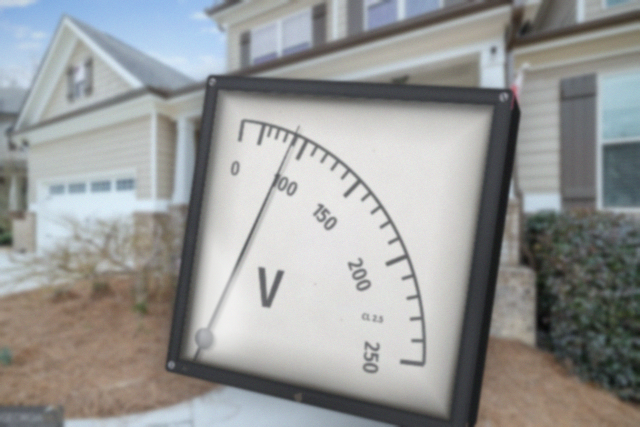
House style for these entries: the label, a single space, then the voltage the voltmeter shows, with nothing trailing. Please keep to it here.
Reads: 90 V
